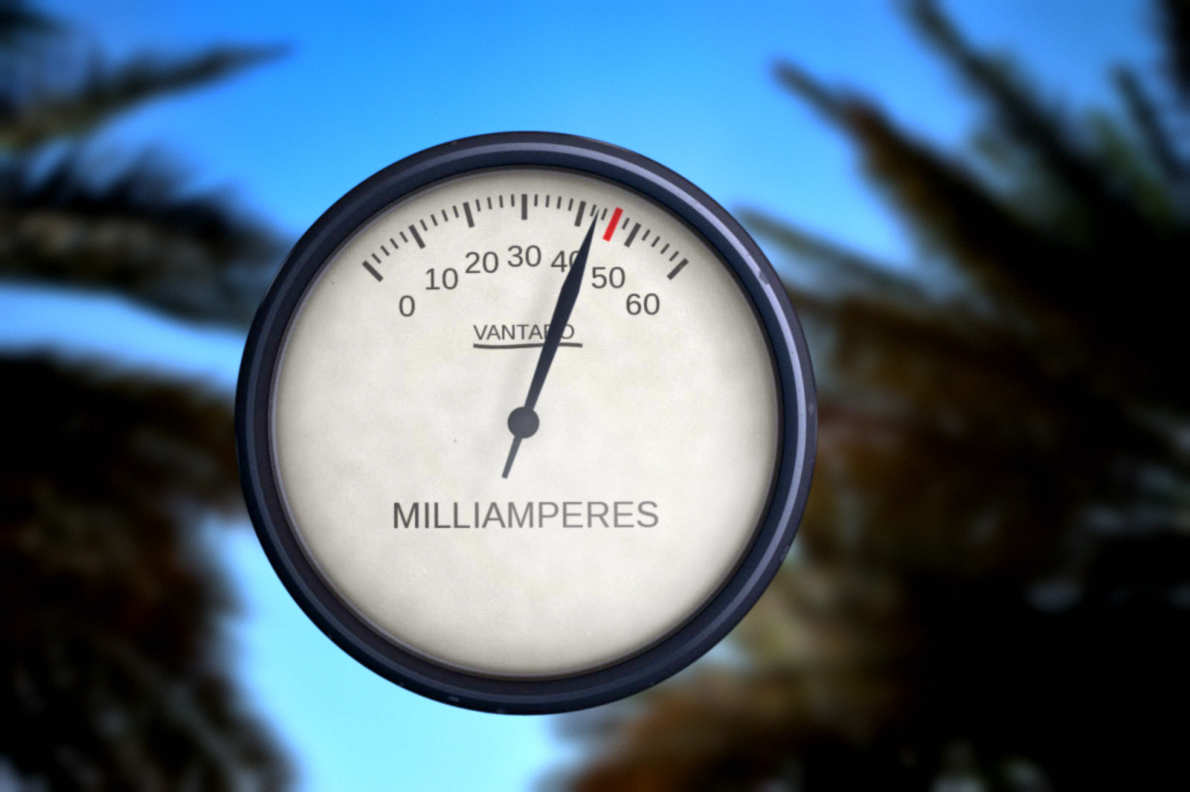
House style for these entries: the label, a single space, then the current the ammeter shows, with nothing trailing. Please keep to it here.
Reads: 43 mA
